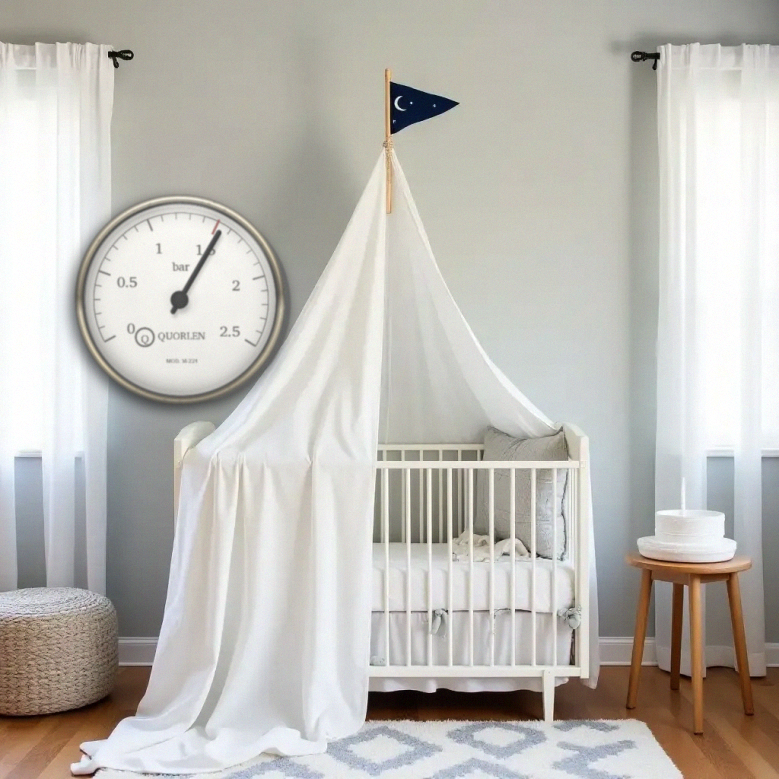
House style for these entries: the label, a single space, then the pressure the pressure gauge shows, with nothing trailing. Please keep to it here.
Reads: 1.55 bar
